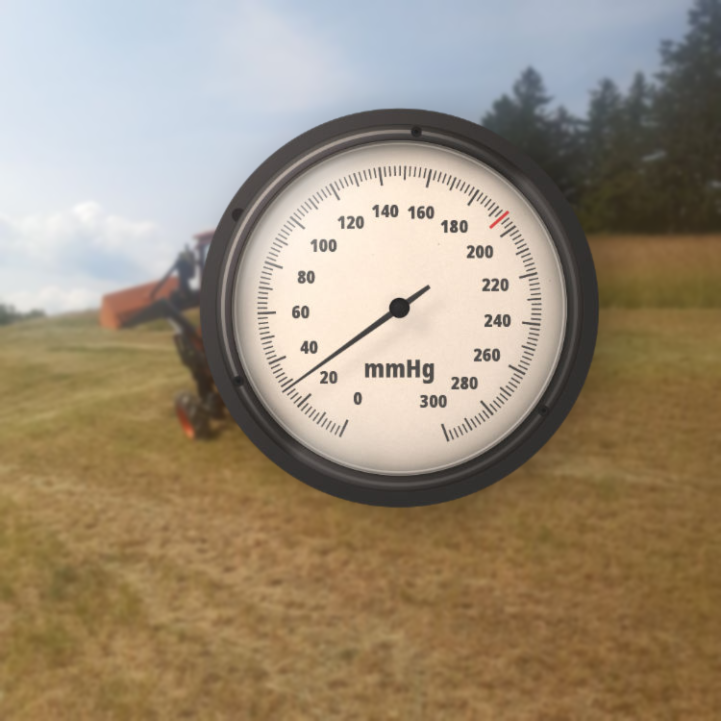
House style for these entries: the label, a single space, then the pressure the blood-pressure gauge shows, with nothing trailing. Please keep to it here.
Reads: 28 mmHg
